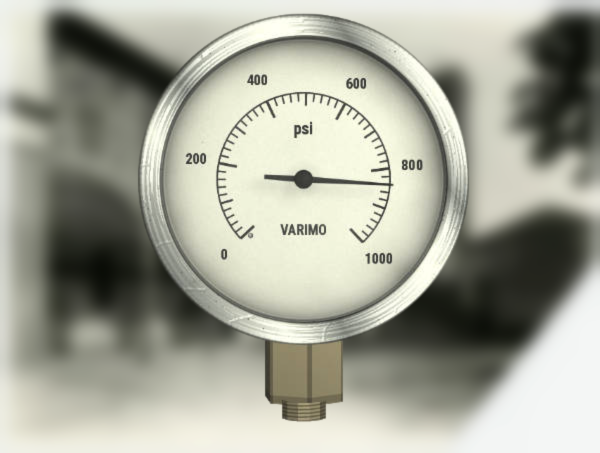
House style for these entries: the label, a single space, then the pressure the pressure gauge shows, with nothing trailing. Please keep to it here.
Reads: 840 psi
